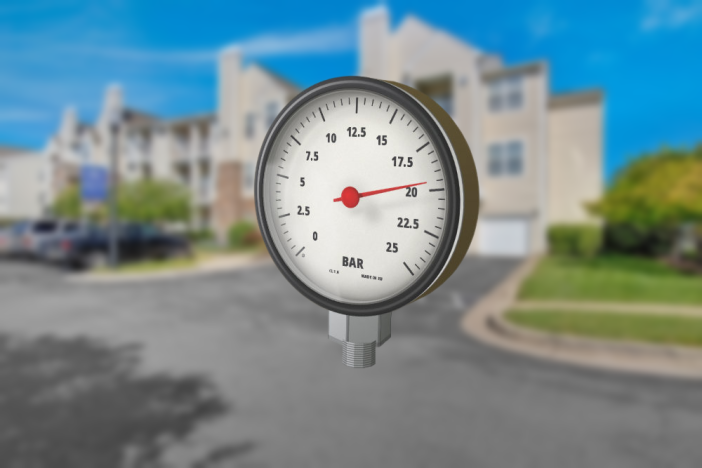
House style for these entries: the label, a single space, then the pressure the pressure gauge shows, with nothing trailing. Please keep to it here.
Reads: 19.5 bar
